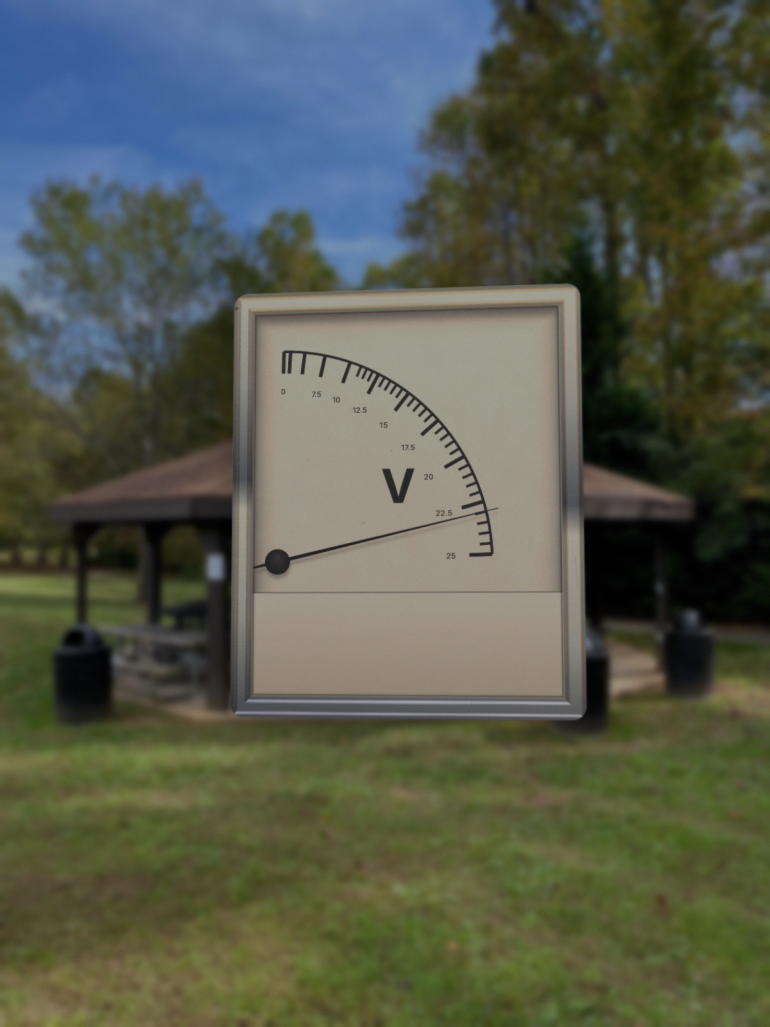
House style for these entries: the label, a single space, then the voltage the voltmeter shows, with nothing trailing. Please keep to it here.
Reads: 23 V
